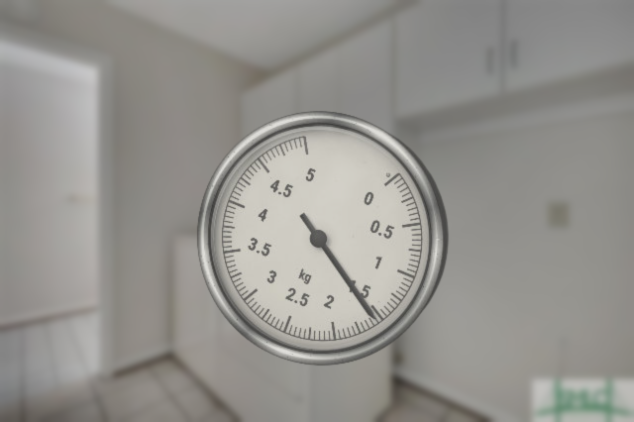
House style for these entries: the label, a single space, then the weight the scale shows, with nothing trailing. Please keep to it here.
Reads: 1.55 kg
